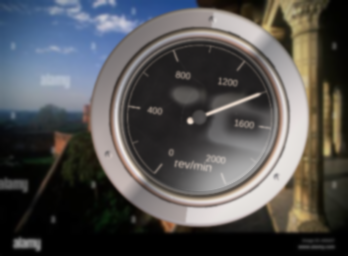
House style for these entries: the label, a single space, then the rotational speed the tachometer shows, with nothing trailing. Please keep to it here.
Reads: 1400 rpm
